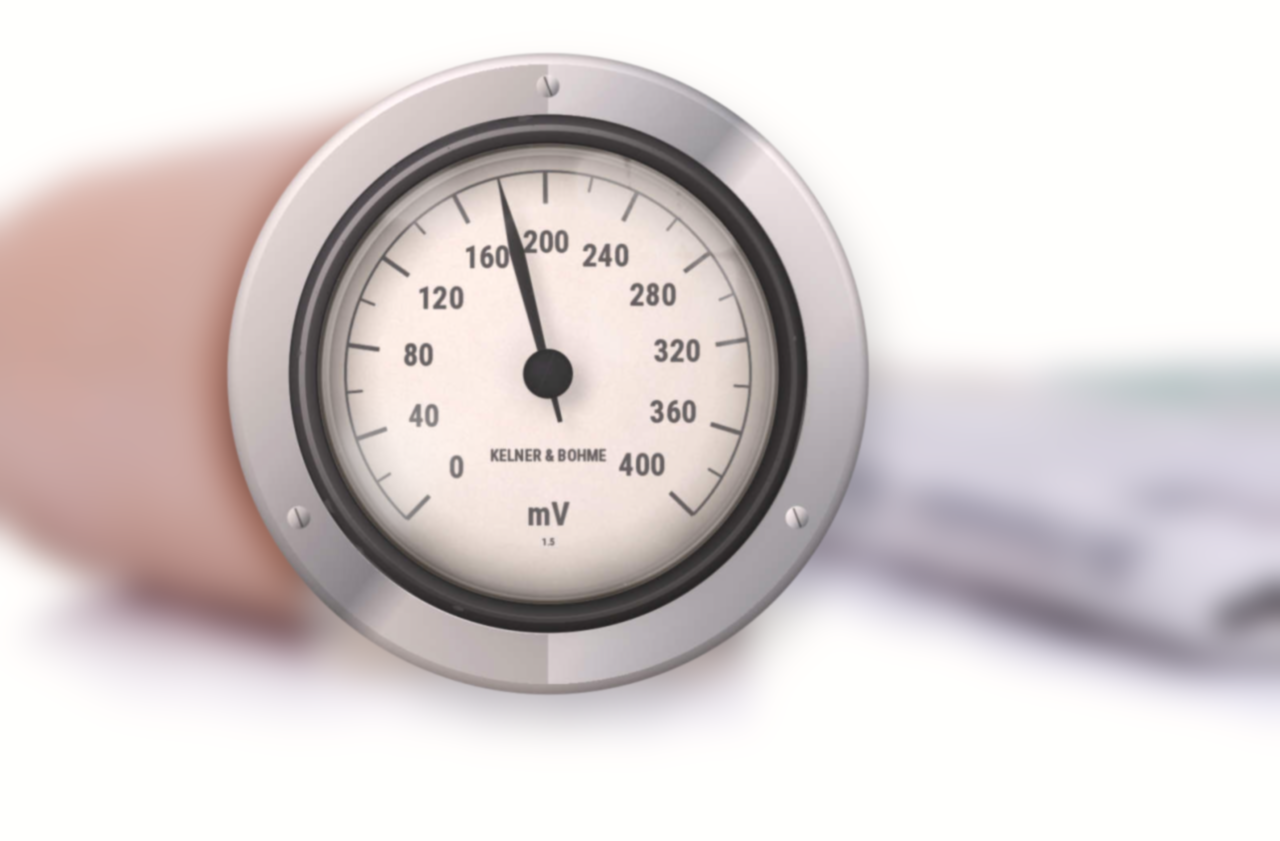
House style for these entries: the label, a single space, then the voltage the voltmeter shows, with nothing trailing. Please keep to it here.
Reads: 180 mV
